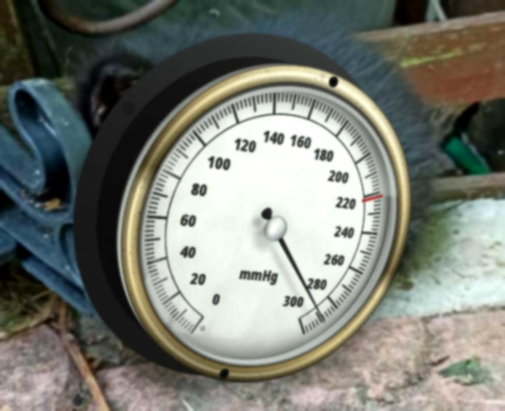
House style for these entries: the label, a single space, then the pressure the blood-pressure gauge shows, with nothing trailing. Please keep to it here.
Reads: 290 mmHg
